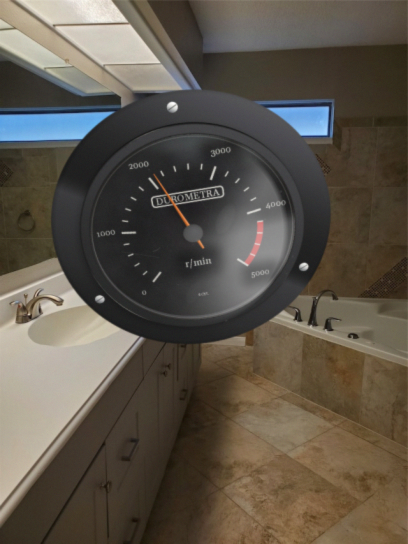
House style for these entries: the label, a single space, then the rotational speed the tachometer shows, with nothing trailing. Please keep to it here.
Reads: 2100 rpm
